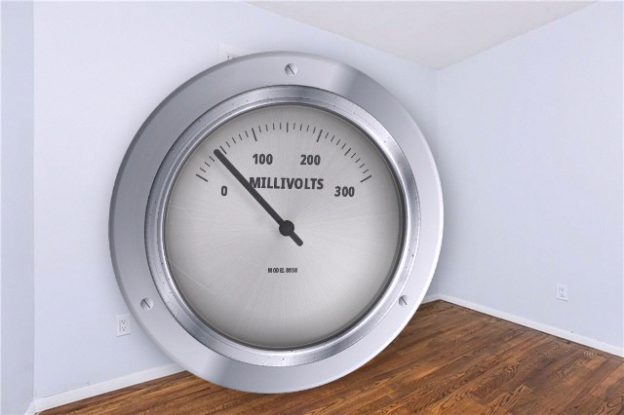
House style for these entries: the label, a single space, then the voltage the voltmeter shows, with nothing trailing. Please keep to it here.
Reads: 40 mV
